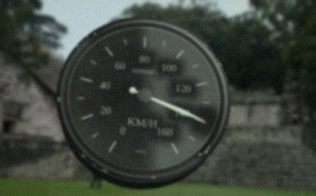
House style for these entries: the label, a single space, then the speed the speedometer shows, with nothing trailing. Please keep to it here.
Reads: 140 km/h
